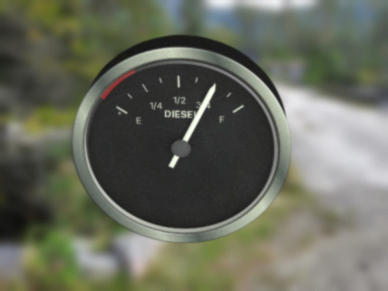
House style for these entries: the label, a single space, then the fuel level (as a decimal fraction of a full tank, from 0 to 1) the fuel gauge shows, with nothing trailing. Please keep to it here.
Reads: 0.75
